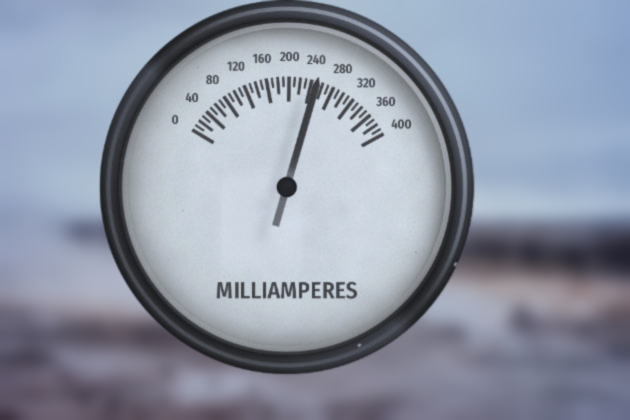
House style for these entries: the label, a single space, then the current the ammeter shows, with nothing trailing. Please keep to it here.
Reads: 250 mA
